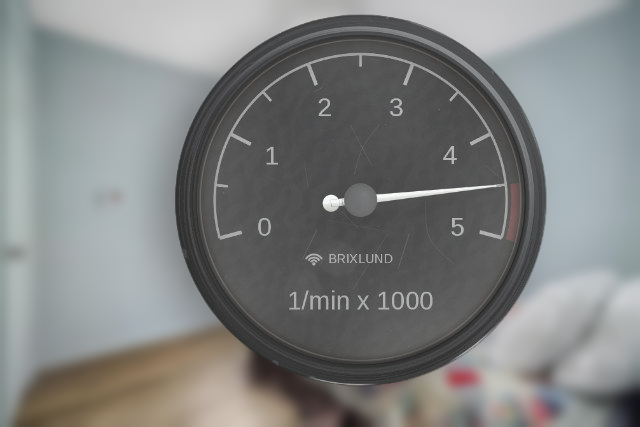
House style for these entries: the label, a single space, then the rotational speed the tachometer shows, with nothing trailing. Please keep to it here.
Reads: 4500 rpm
